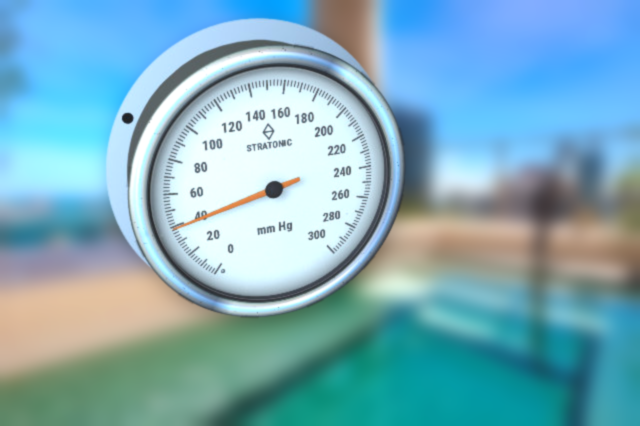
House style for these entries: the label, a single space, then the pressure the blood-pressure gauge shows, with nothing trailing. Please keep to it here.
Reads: 40 mmHg
